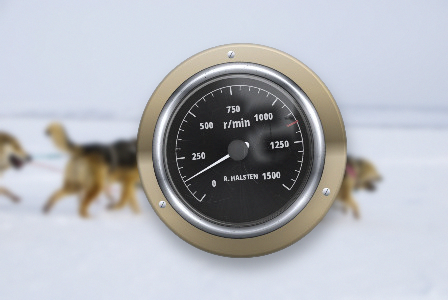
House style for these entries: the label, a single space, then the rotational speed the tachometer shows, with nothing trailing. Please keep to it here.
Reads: 125 rpm
